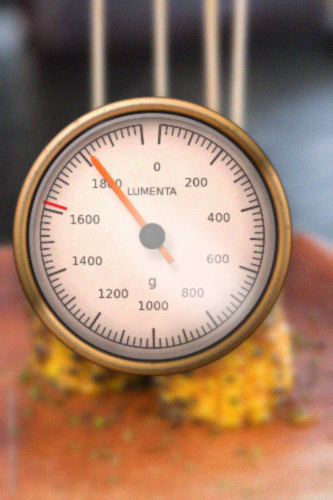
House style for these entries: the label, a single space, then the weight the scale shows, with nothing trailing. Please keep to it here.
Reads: 1820 g
